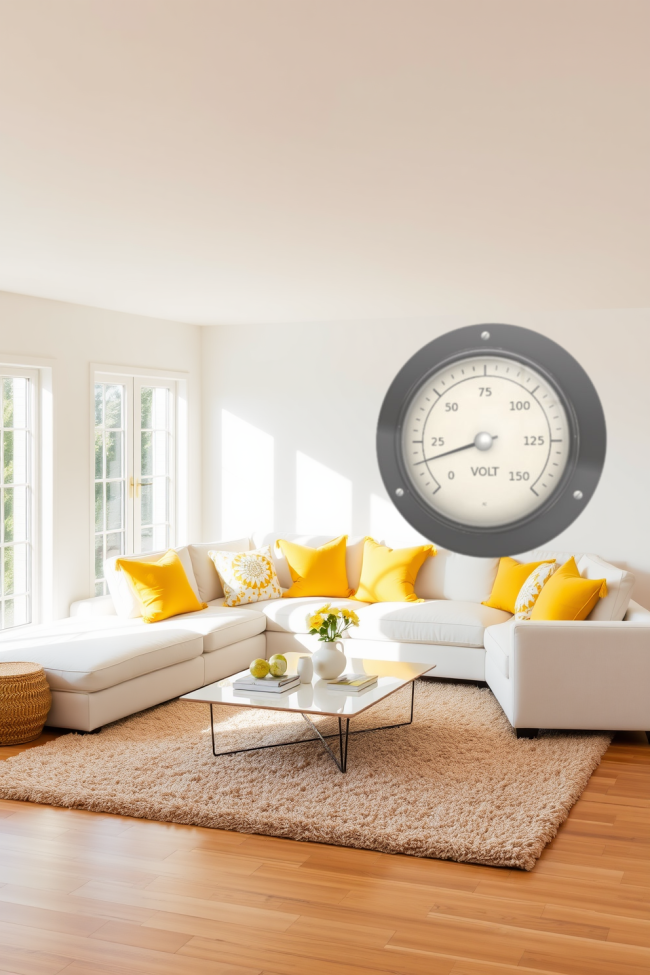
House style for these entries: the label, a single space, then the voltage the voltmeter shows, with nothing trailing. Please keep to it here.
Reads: 15 V
